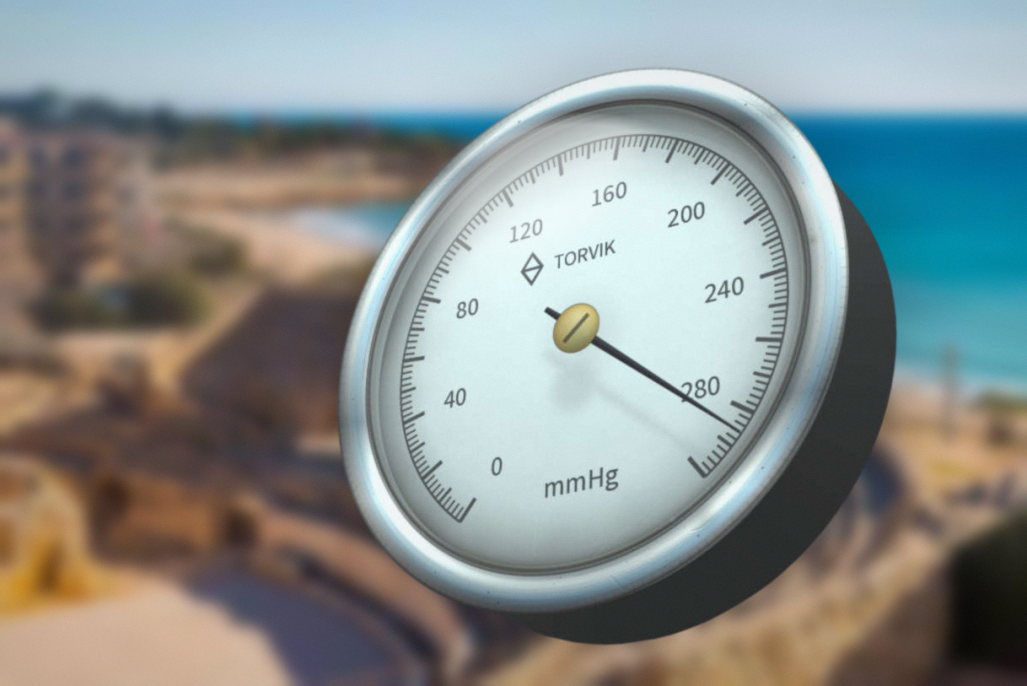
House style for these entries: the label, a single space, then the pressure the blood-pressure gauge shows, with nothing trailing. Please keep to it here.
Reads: 286 mmHg
